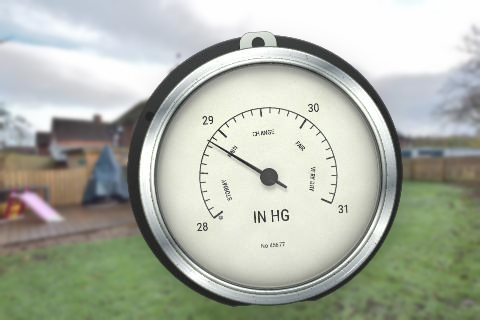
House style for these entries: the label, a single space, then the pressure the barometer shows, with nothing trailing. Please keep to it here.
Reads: 28.85 inHg
